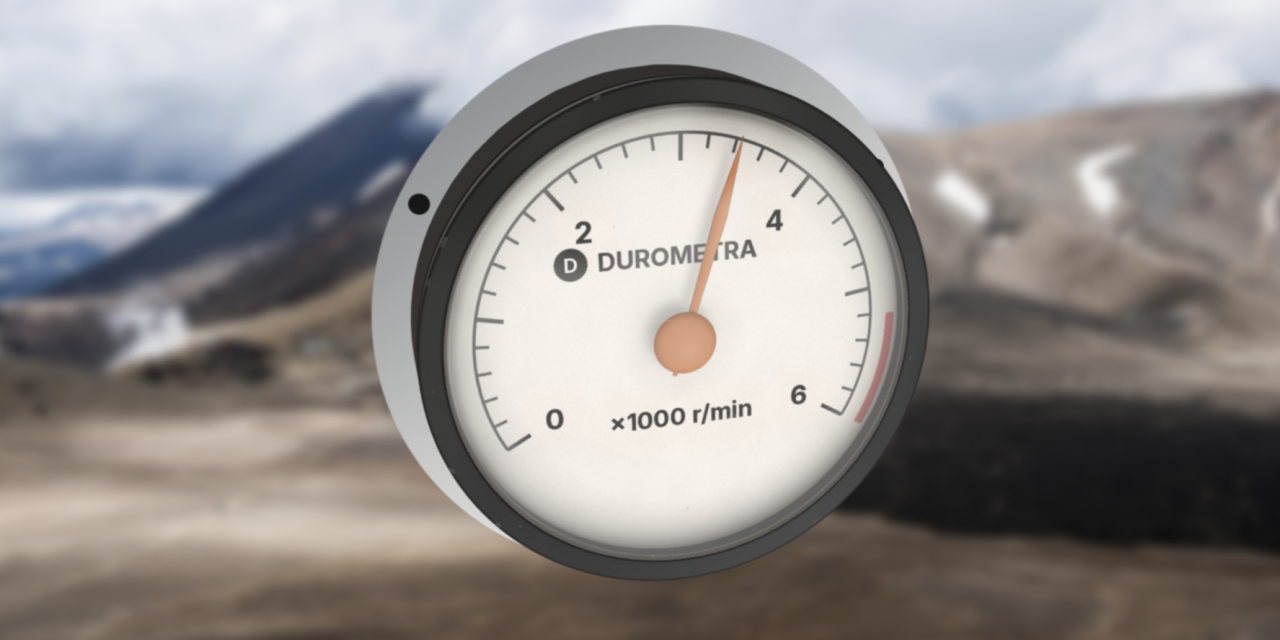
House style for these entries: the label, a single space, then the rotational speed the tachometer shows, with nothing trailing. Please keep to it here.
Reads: 3400 rpm
